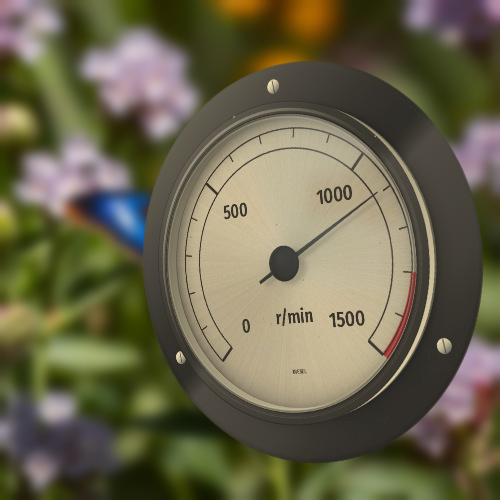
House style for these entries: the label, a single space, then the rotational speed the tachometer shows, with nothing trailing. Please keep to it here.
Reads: 1100 rpm
